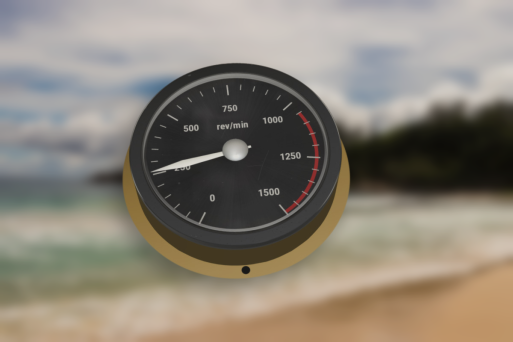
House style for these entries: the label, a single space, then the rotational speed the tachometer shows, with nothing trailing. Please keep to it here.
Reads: 250 rpm
